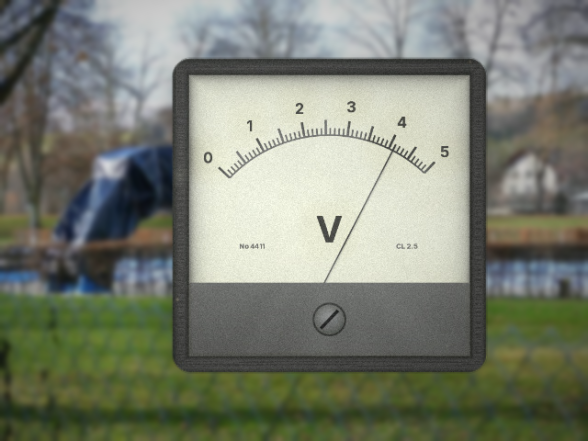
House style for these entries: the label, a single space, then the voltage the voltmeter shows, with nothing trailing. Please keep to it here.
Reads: 4.1 V
